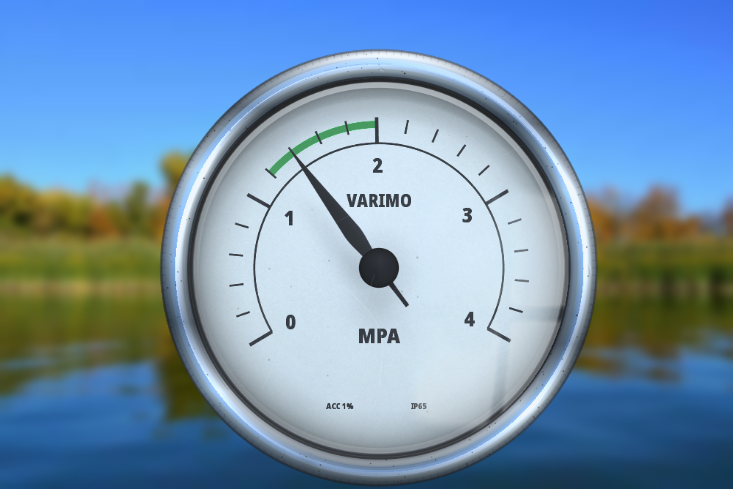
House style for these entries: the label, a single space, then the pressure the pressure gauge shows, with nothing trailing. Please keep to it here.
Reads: 1.4 MPa
